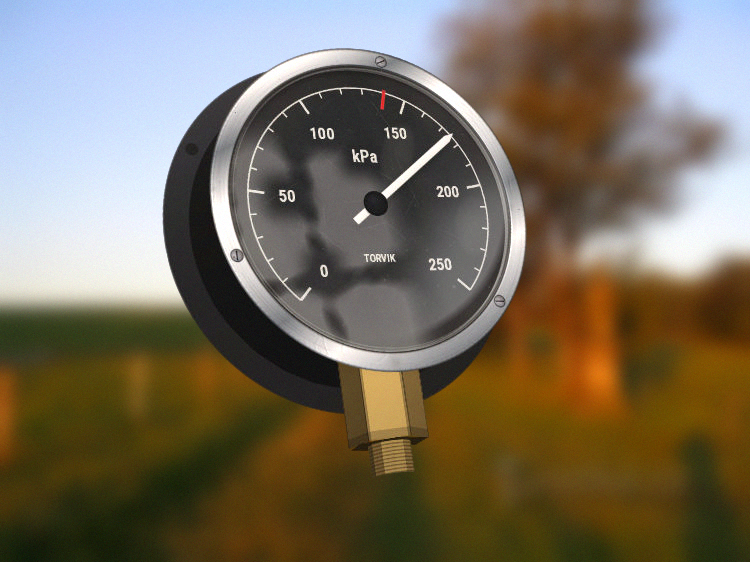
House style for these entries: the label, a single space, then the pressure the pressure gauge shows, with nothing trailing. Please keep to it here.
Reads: 175 kPa
